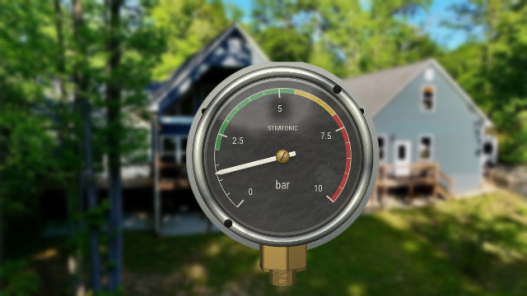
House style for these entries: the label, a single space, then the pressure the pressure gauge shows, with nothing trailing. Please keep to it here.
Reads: 1.25 bar
